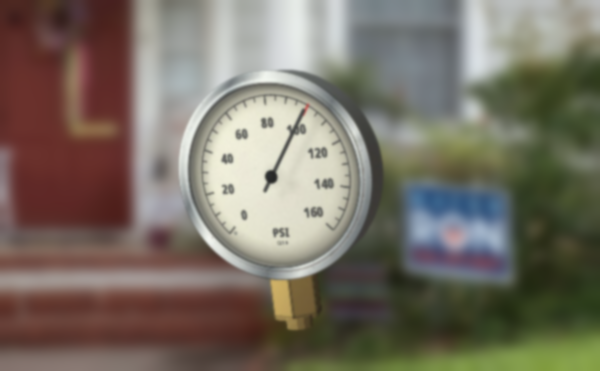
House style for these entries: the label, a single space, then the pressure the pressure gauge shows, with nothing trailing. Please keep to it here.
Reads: 100 psi
